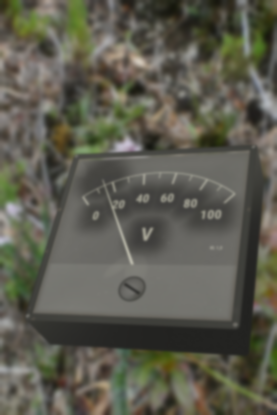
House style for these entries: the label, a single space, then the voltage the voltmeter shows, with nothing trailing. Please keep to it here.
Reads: 15 V
